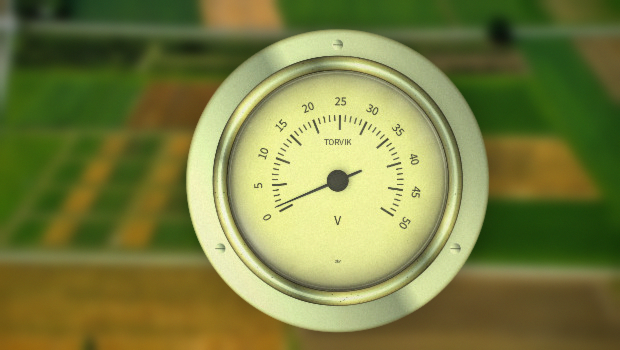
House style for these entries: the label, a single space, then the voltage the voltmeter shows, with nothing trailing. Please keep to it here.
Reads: 1 V
